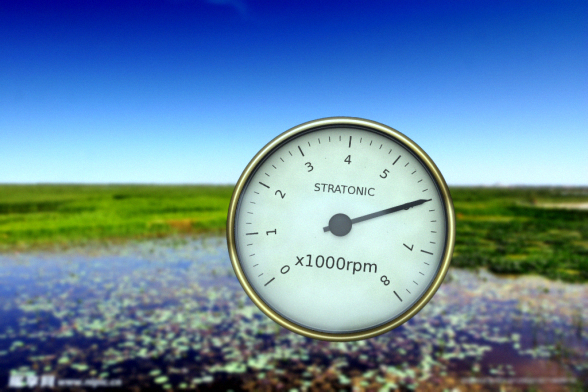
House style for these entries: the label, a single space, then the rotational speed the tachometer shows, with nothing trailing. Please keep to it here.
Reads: 6000 rpm
